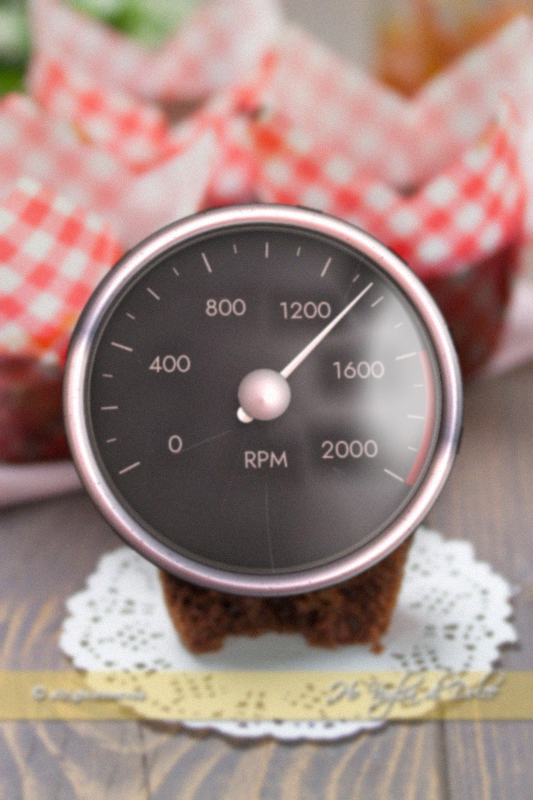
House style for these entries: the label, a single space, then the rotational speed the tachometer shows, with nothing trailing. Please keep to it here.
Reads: 1350 rpm
